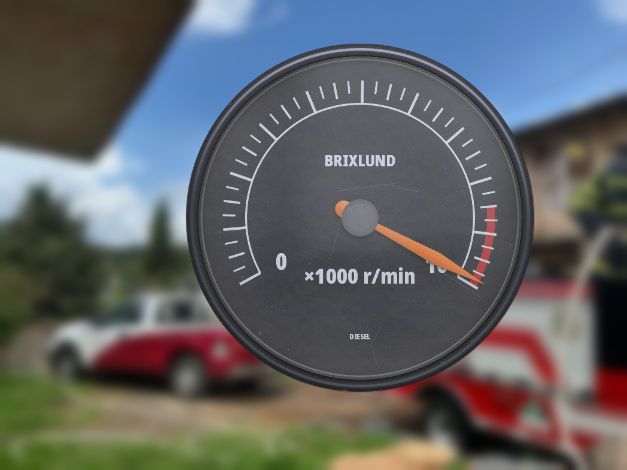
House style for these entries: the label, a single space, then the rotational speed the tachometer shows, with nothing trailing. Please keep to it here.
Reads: 9875 rpm
